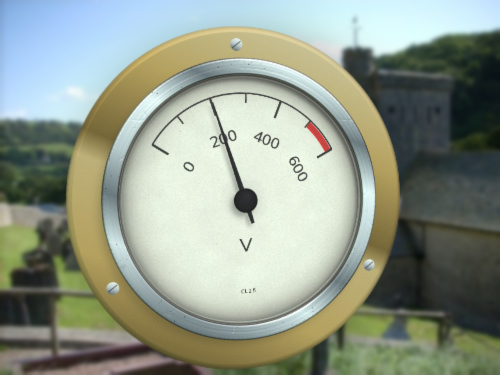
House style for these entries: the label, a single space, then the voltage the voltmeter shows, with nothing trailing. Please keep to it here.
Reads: 200 V
